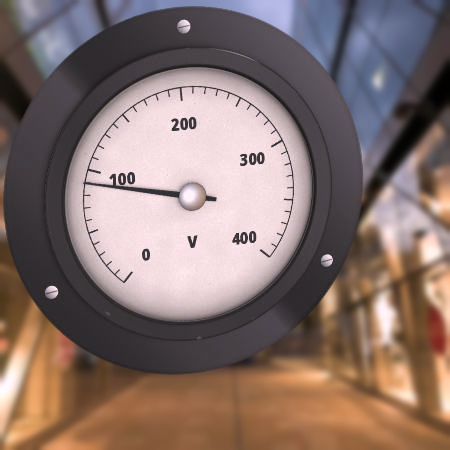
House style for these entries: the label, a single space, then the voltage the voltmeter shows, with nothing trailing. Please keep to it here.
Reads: 90 V
